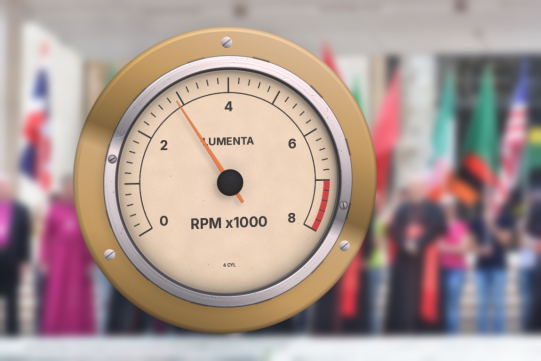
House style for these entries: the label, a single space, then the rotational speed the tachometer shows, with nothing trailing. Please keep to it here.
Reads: 2900 rpm
